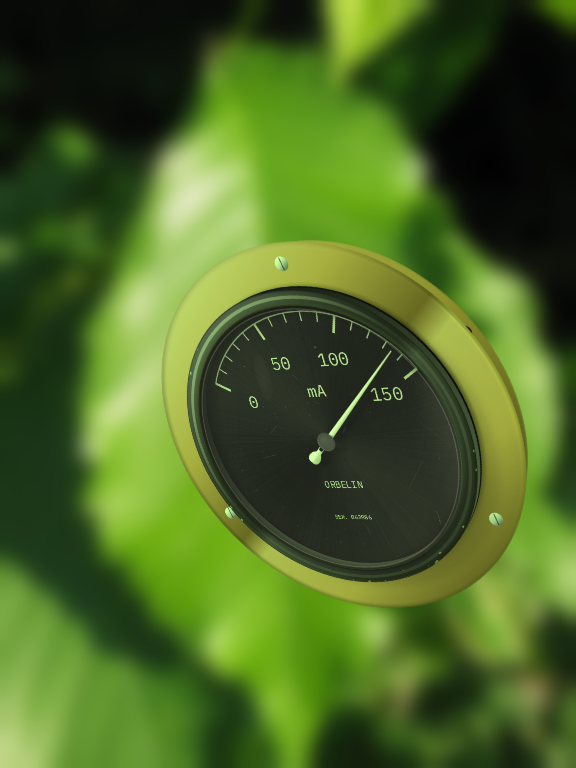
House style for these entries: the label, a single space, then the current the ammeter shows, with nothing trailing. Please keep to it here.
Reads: 135 mA
